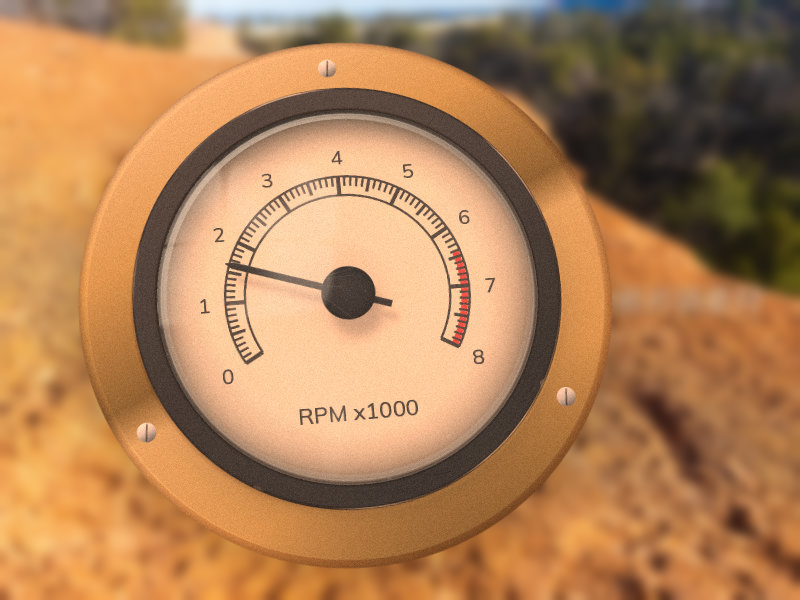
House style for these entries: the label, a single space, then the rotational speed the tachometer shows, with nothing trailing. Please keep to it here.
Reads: 1600 rpm
